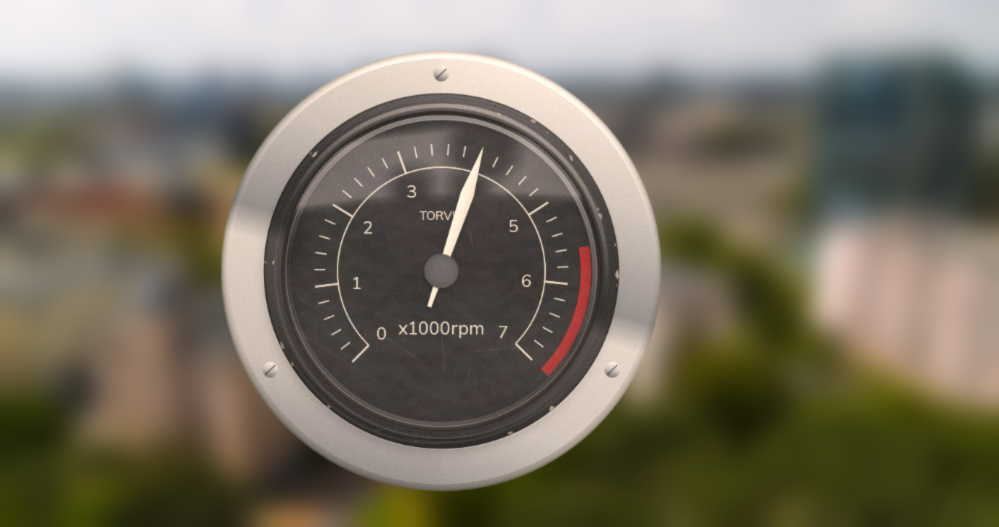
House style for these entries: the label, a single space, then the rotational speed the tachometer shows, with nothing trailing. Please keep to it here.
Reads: 4000 rpm
